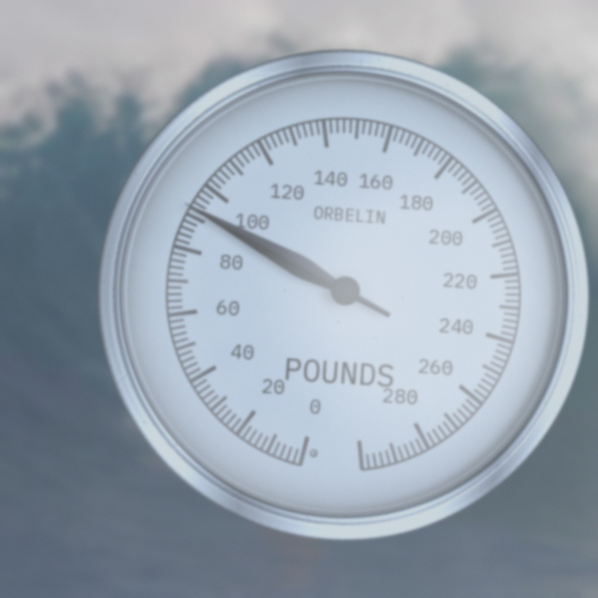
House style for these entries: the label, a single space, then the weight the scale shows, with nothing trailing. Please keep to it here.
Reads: 92 lb
